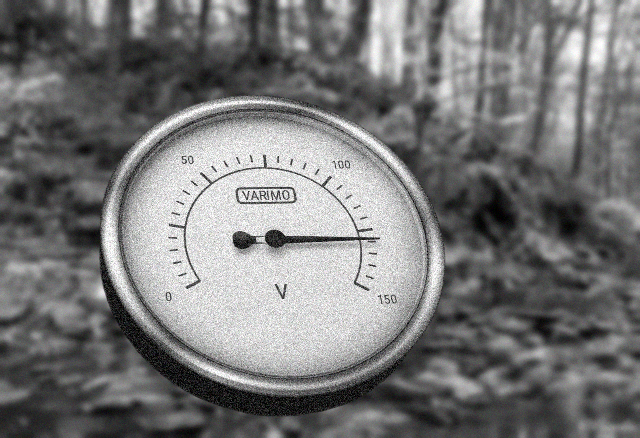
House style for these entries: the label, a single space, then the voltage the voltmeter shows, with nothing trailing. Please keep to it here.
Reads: 130 V
